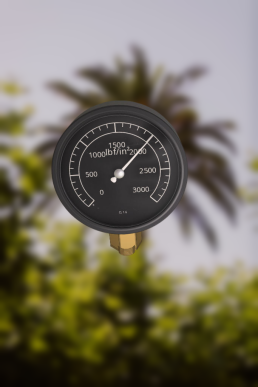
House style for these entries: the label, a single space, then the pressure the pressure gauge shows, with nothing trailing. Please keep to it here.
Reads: 2000 psi
